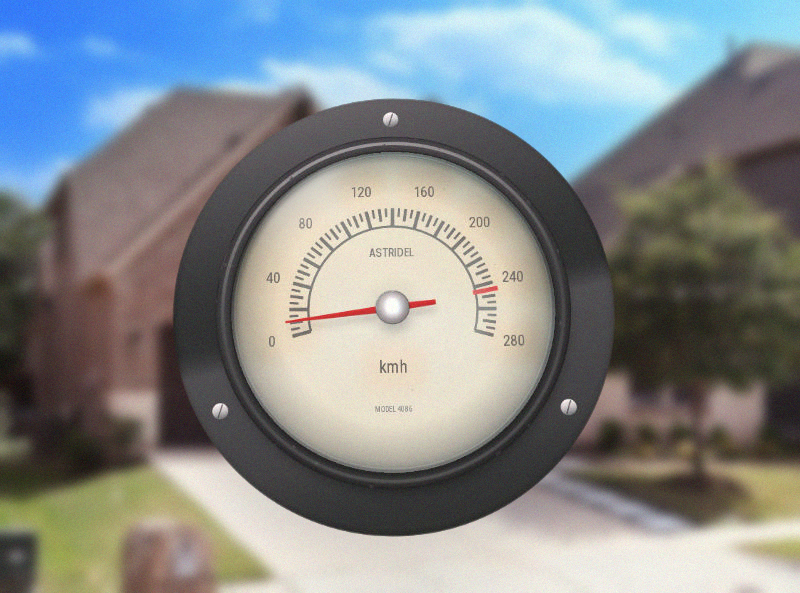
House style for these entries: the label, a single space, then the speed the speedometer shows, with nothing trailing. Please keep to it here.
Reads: 10 km/h
